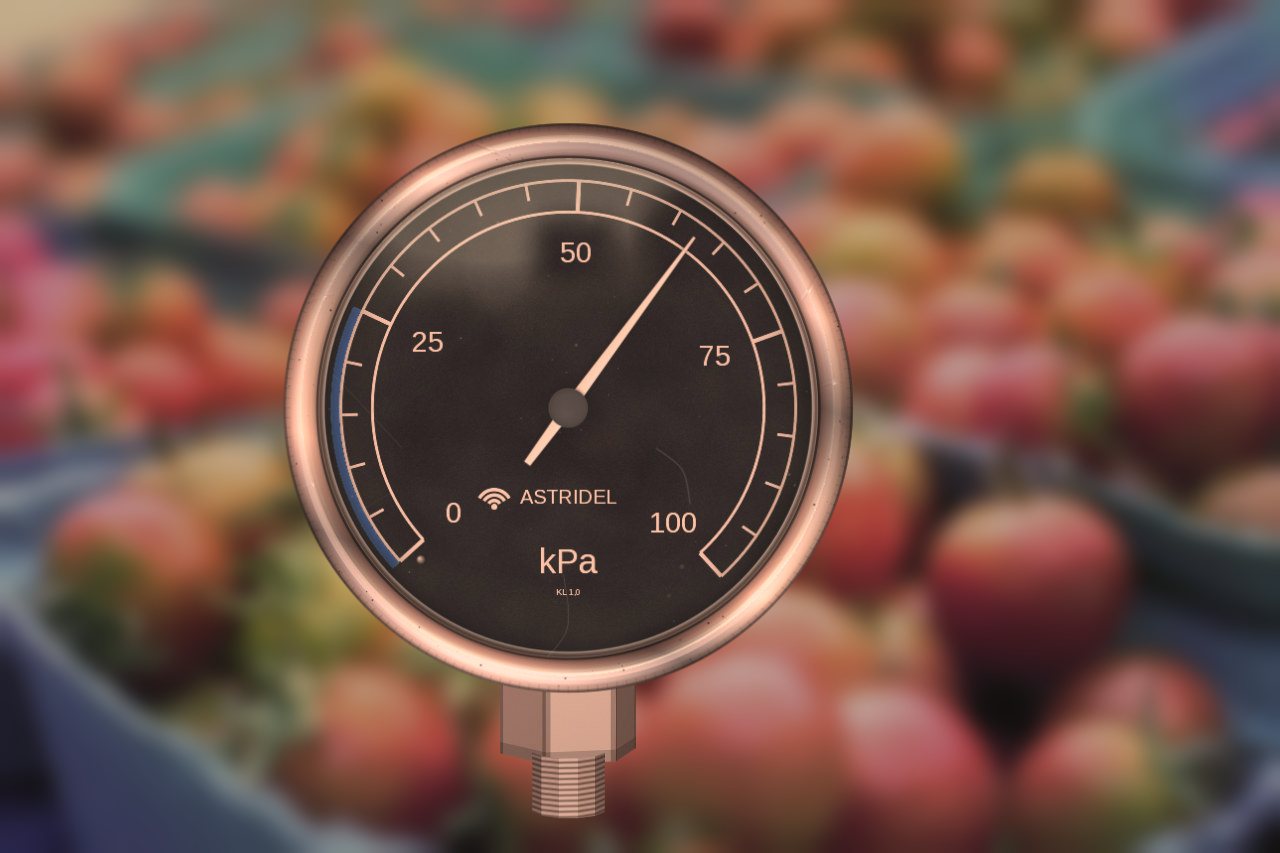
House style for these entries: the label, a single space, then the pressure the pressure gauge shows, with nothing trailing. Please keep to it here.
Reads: 62.5 kPa
